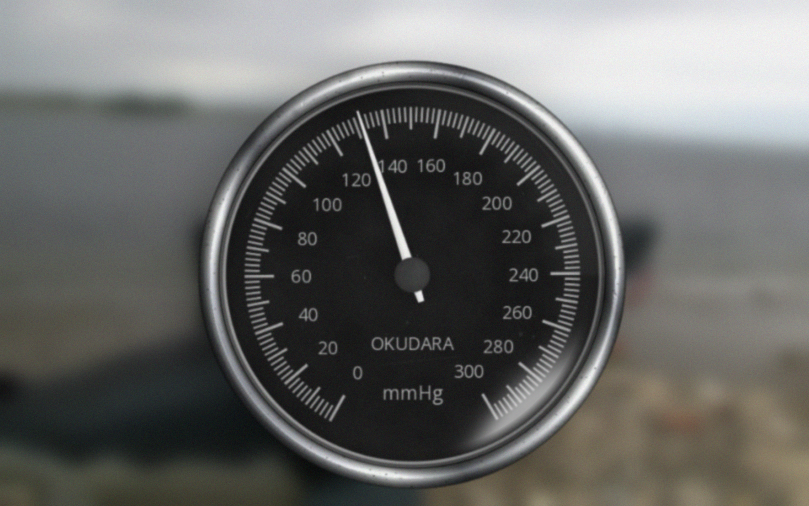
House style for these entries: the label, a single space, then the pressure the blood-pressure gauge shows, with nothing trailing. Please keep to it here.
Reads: 132 mmHg
